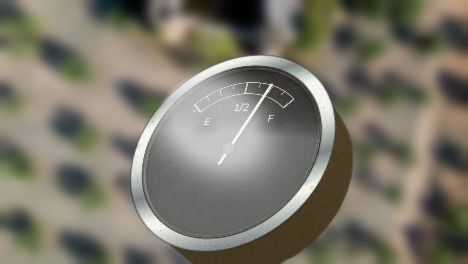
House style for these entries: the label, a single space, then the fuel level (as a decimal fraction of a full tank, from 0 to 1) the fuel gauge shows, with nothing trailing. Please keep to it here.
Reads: 0.75
